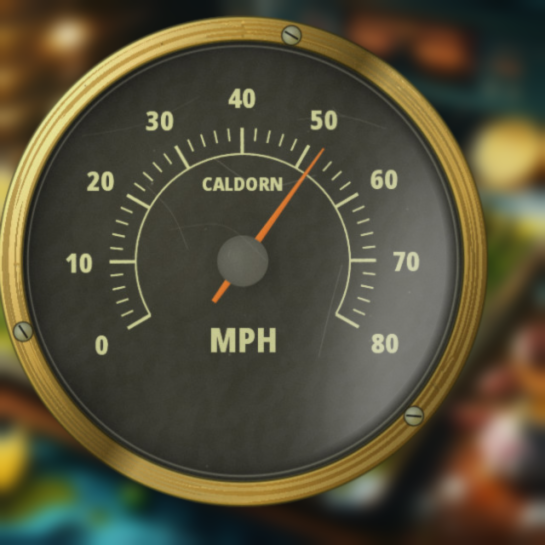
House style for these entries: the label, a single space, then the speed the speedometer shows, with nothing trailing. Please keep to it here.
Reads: 52 mph
